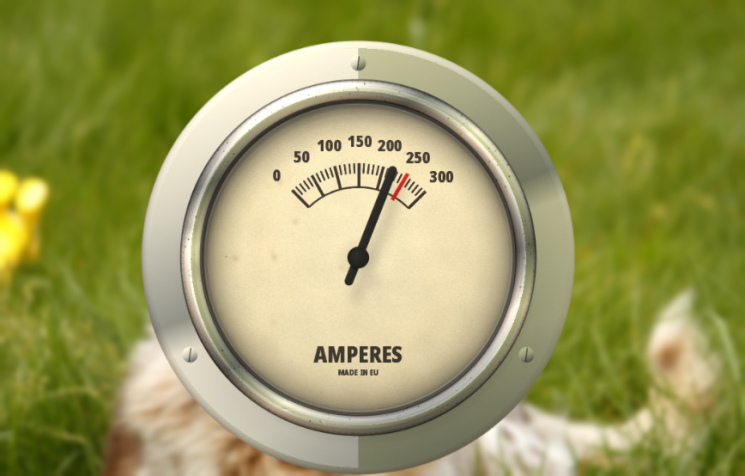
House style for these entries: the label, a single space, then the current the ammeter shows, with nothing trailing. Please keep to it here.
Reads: 220 A
